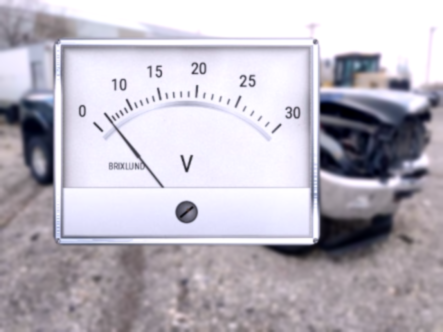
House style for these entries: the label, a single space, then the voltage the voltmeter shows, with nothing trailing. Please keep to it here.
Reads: 5 V
